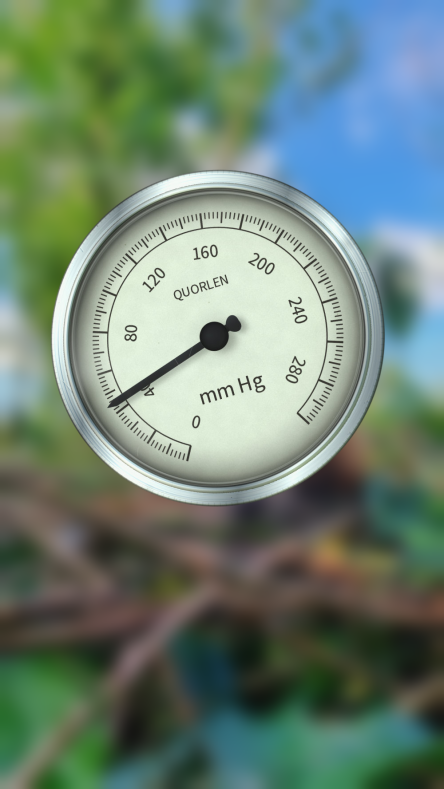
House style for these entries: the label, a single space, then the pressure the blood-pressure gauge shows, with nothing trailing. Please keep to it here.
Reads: 44 mmHg
